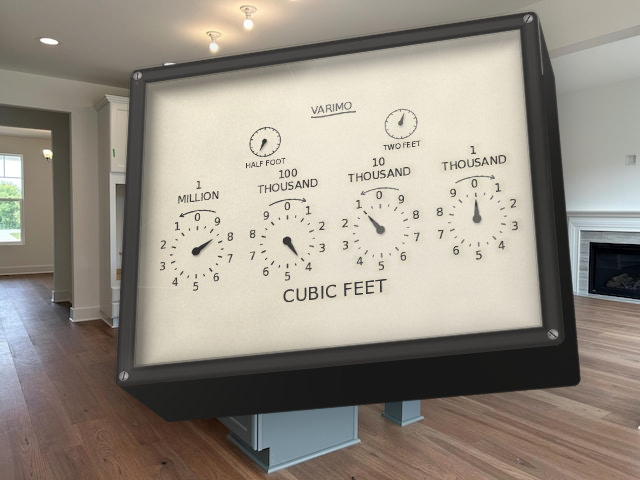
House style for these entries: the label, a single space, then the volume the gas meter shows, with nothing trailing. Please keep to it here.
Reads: 841000 ft³
